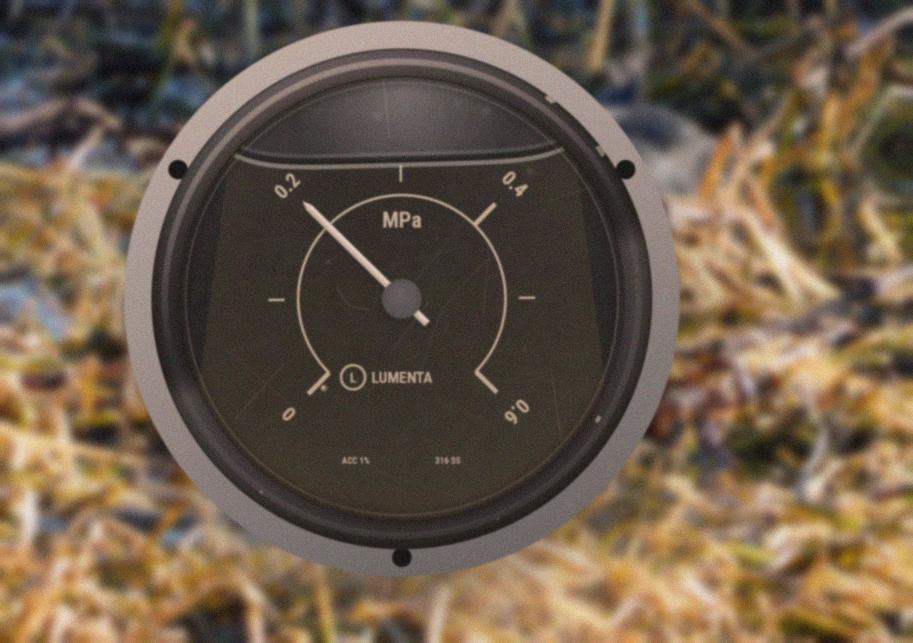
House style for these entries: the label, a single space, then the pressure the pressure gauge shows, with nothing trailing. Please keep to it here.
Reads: 0.2 MPa
